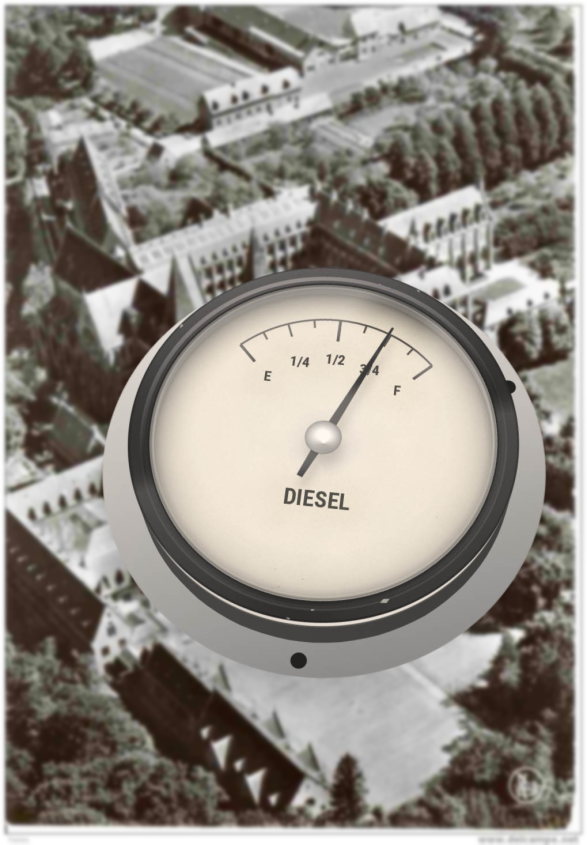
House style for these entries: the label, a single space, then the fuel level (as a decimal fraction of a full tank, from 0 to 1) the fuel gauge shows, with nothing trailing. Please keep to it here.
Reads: 0.75
